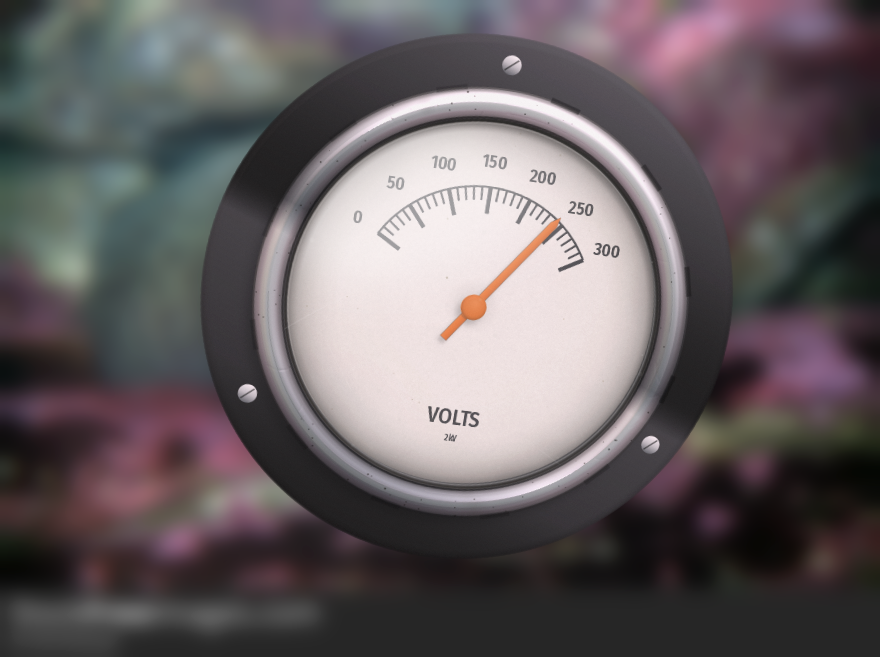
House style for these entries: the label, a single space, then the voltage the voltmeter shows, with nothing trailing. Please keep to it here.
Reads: 240 V
